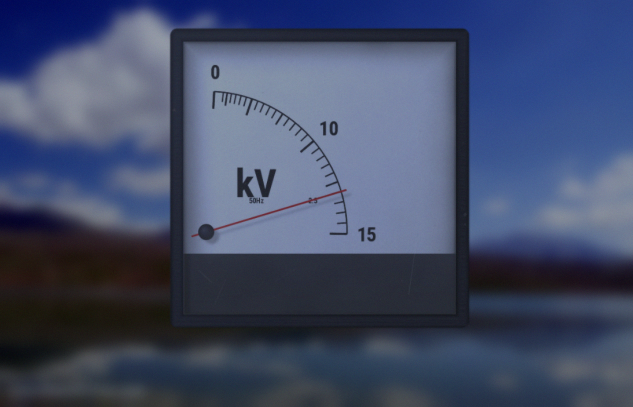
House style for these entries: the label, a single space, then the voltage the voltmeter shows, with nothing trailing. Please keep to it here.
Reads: 13 kV
